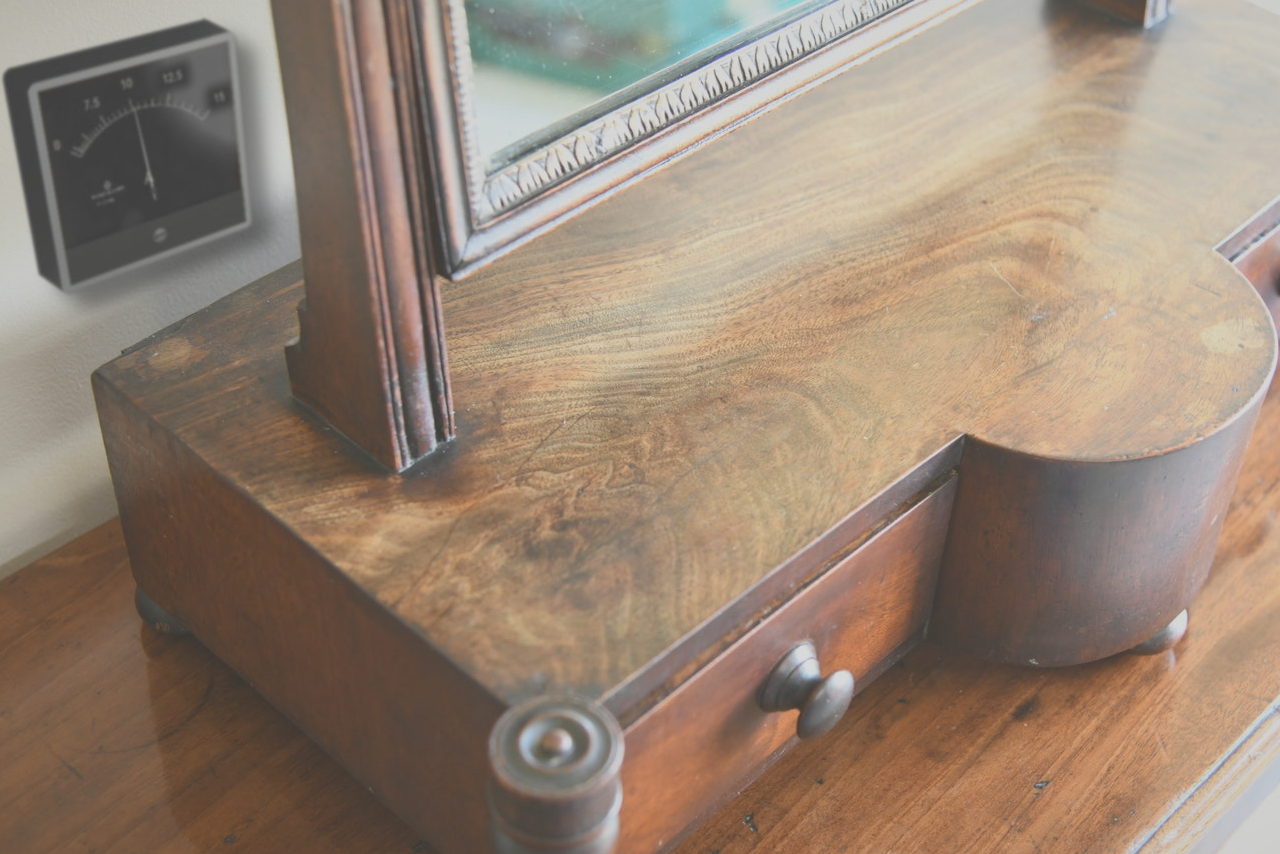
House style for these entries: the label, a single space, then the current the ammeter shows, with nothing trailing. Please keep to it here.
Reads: 10 A
